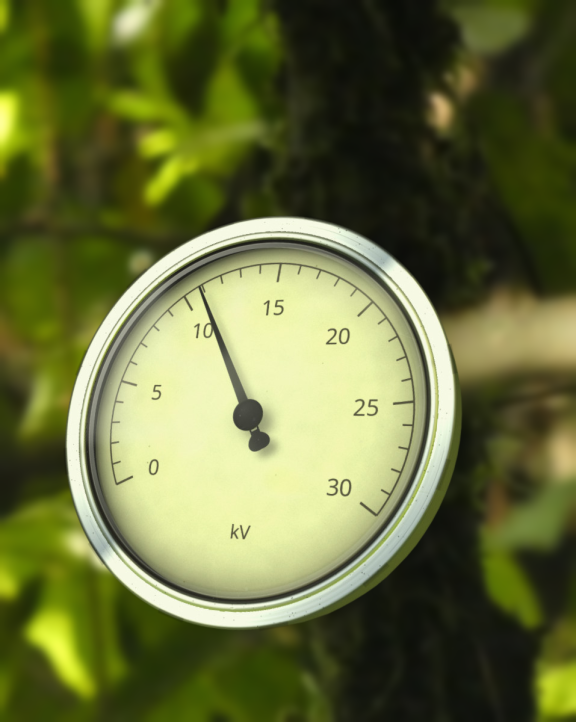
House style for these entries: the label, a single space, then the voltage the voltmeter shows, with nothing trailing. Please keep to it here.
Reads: 11 kV
